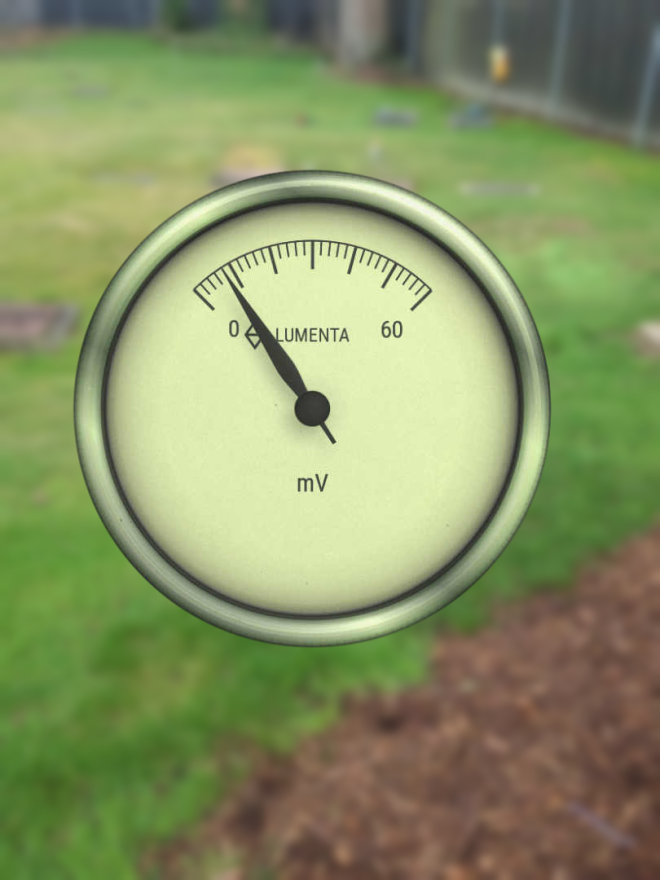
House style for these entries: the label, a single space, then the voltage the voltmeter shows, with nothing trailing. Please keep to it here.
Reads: 8 mV
